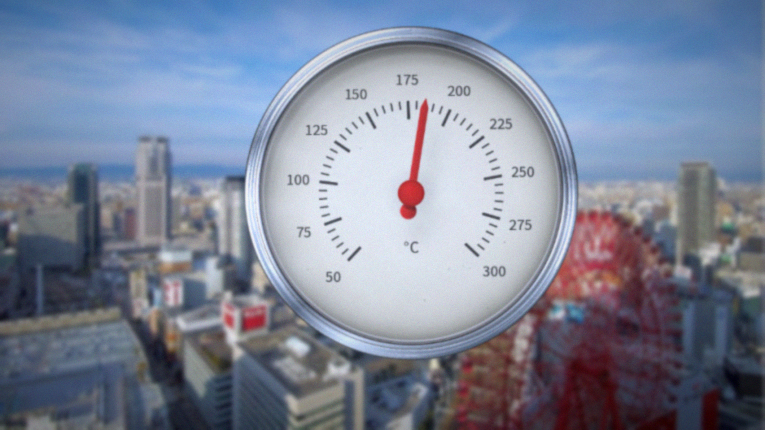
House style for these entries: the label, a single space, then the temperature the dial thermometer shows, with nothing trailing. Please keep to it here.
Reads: 185 °C
